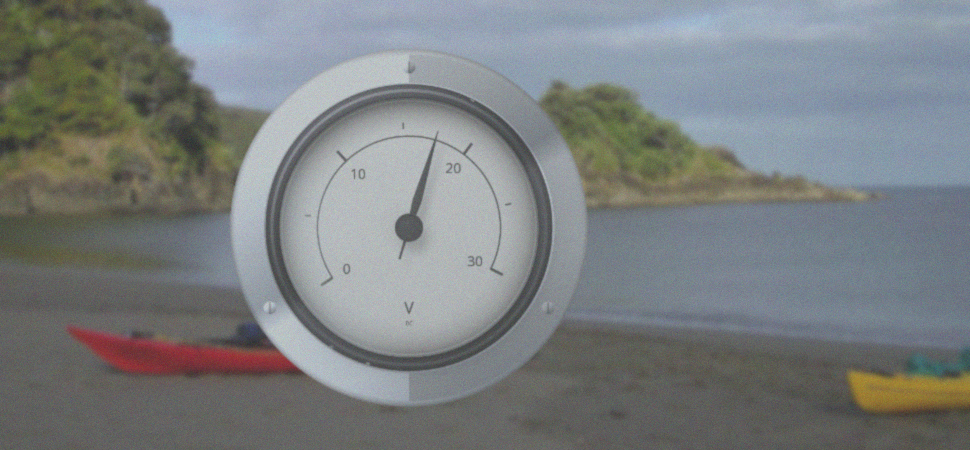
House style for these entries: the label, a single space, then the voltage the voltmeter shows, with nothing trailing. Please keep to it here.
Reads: 17.5 V
